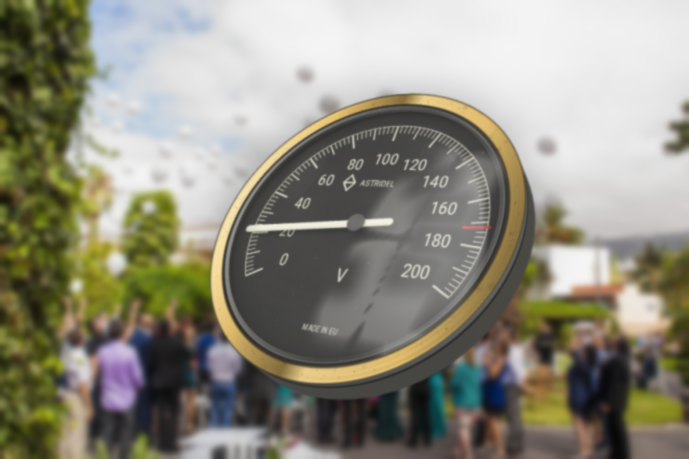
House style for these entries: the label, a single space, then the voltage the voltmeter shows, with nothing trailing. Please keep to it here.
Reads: 20 V
